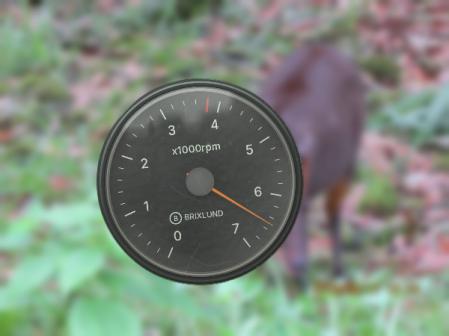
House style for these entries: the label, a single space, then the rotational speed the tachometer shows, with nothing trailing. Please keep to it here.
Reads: 6500 rpm
